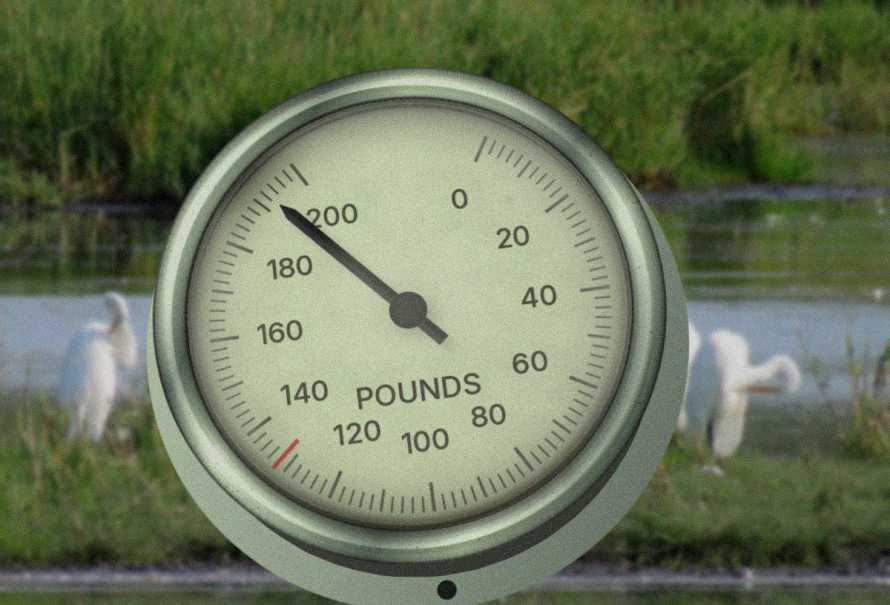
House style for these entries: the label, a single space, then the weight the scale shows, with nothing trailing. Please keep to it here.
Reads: 192 lb
